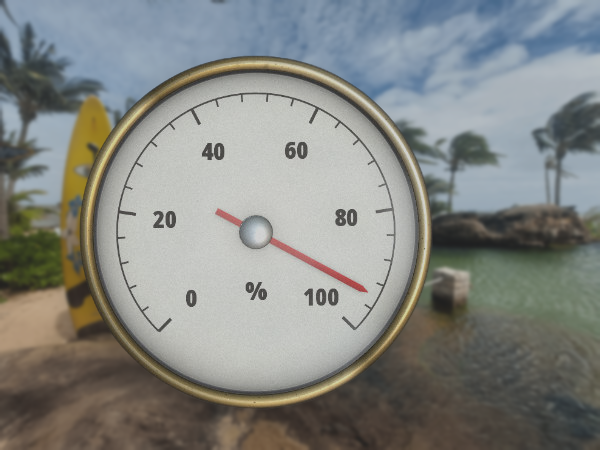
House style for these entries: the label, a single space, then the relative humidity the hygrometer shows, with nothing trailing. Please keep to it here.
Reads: 94 %
